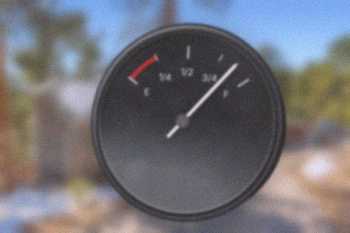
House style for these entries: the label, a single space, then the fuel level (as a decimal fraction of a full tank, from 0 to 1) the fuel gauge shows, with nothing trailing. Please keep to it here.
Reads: 0.875
